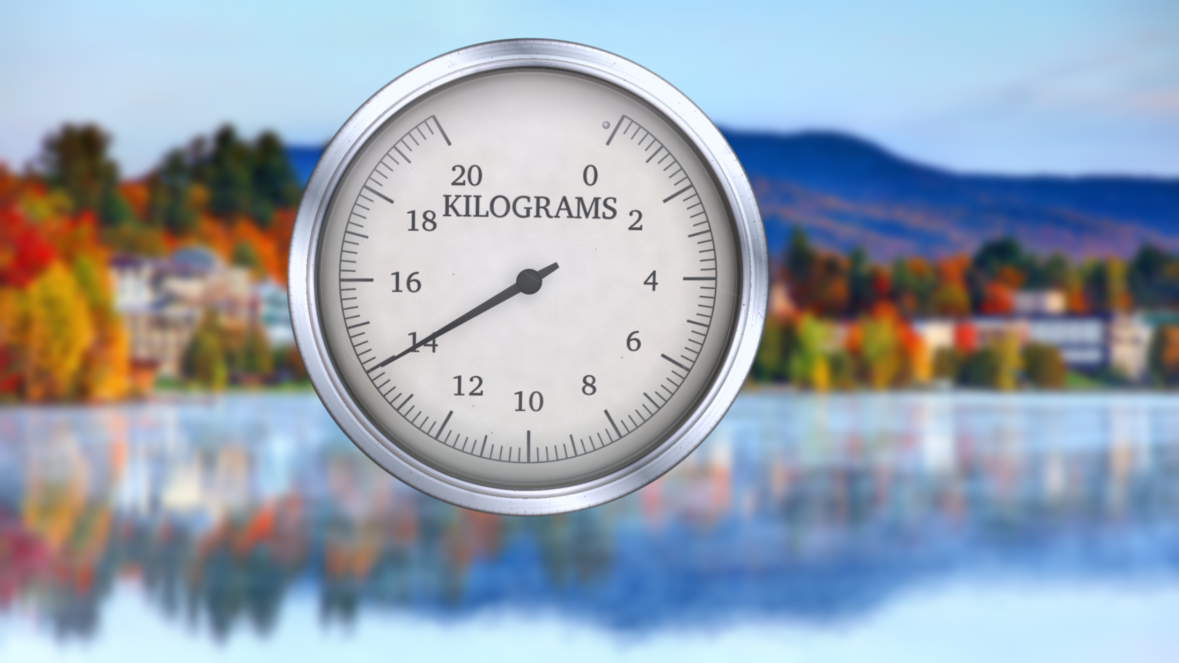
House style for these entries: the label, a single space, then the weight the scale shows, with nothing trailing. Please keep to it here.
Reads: 14 kg
